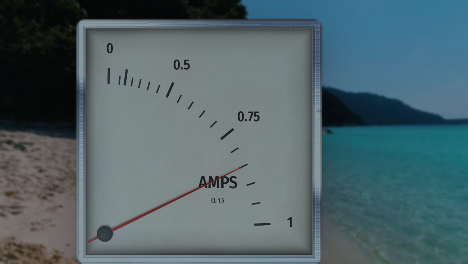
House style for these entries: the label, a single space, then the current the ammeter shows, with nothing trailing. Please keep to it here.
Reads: 0.85 A
